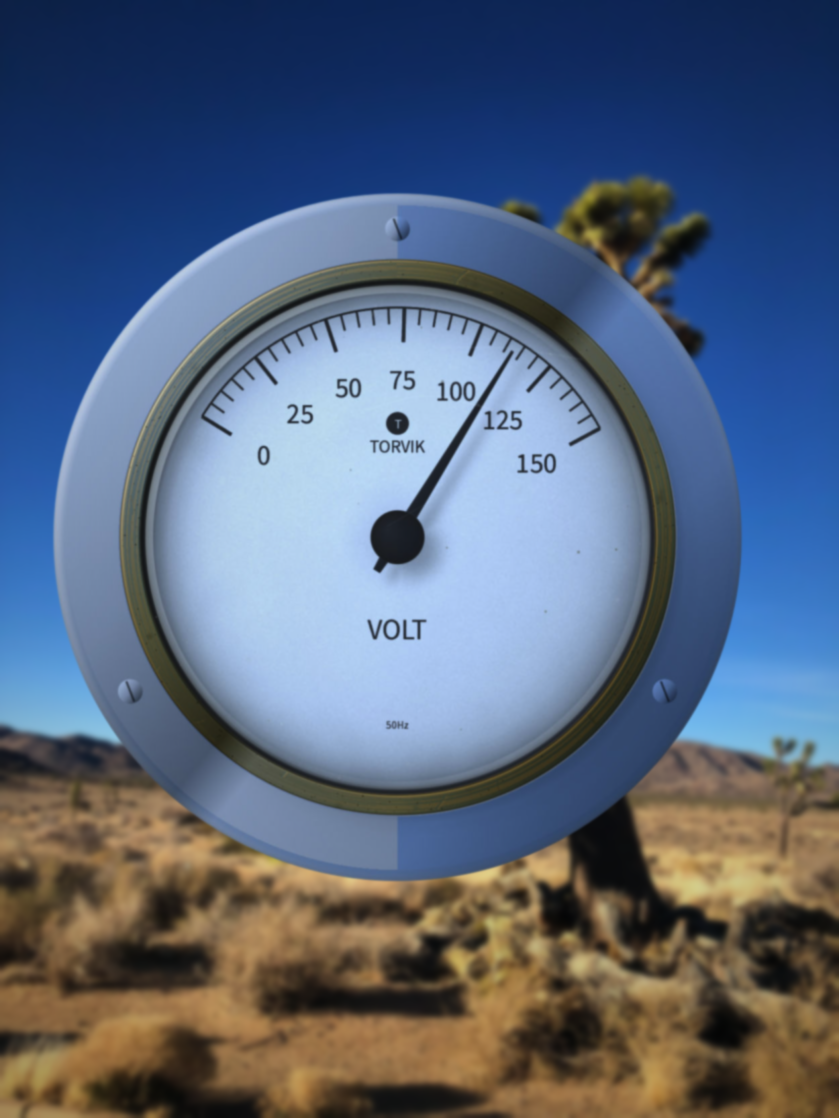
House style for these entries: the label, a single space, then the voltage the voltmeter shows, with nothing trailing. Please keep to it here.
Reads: 112.5 V
